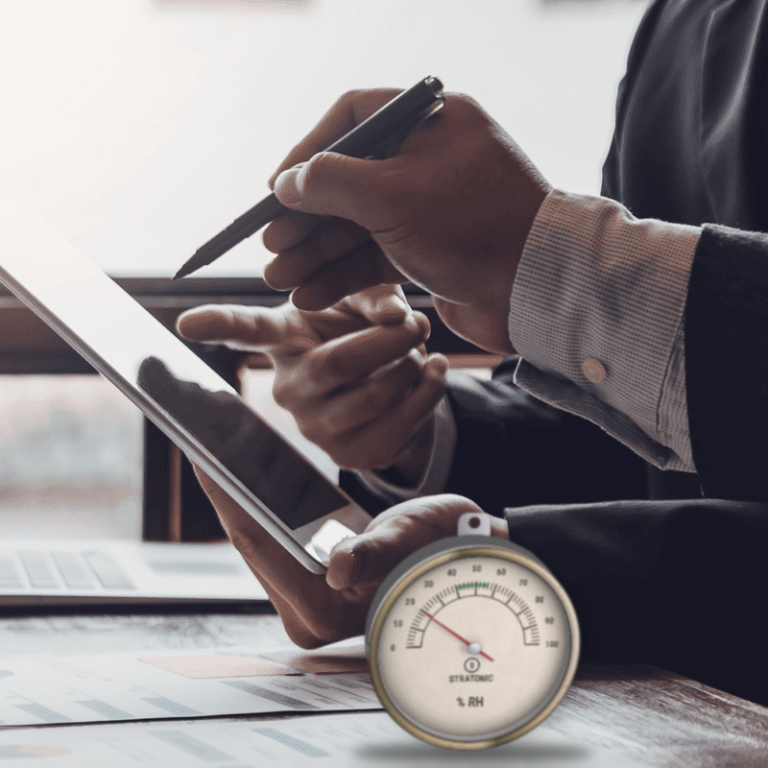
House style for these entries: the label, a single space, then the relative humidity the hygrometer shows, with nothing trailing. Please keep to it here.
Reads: 20 %
